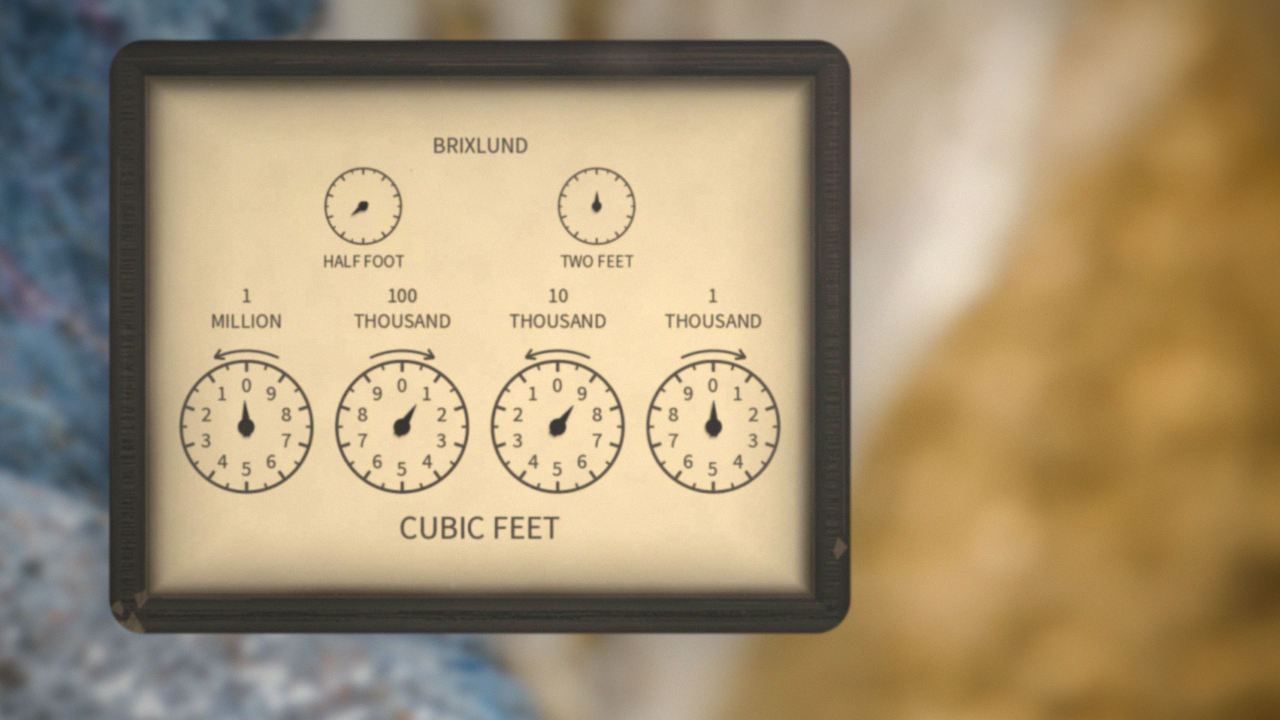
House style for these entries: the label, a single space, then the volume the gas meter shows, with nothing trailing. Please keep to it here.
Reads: 9000 ft³
